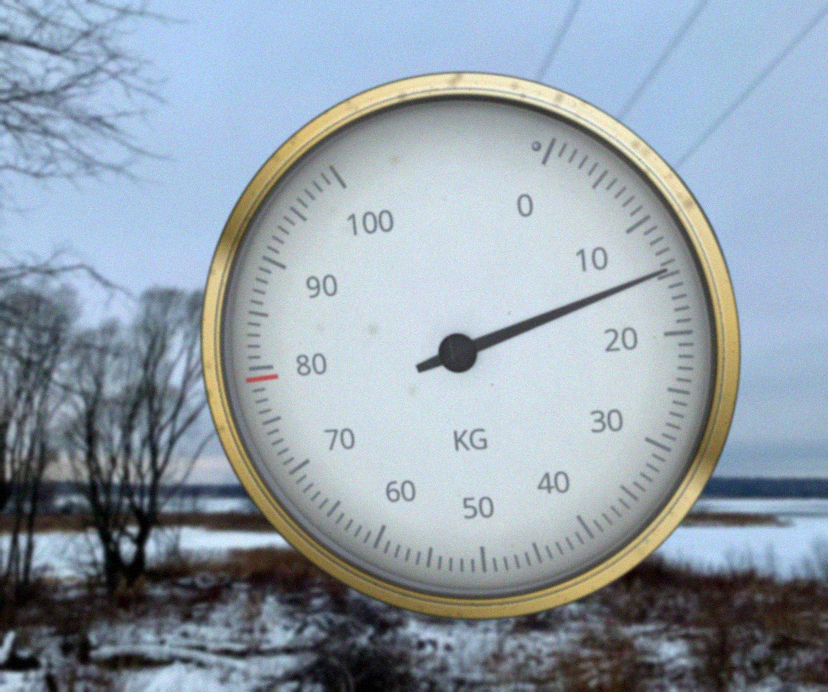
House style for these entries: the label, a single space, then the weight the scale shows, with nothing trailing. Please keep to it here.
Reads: 14.5 kg
